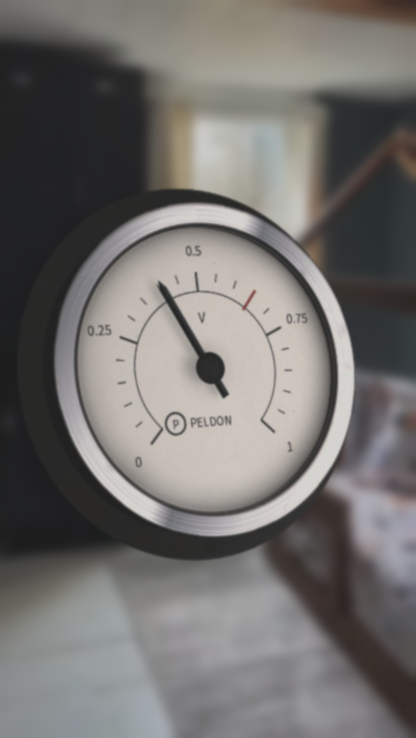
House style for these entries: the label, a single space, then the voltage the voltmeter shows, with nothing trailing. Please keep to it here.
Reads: 0.4 V
